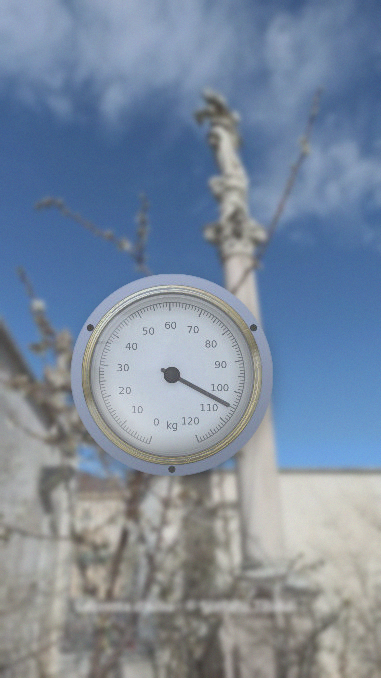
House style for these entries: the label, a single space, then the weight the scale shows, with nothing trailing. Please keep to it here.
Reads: 105 kg
